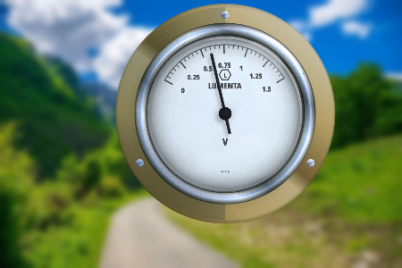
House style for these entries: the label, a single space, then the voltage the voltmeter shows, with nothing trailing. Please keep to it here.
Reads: 0.6 V
